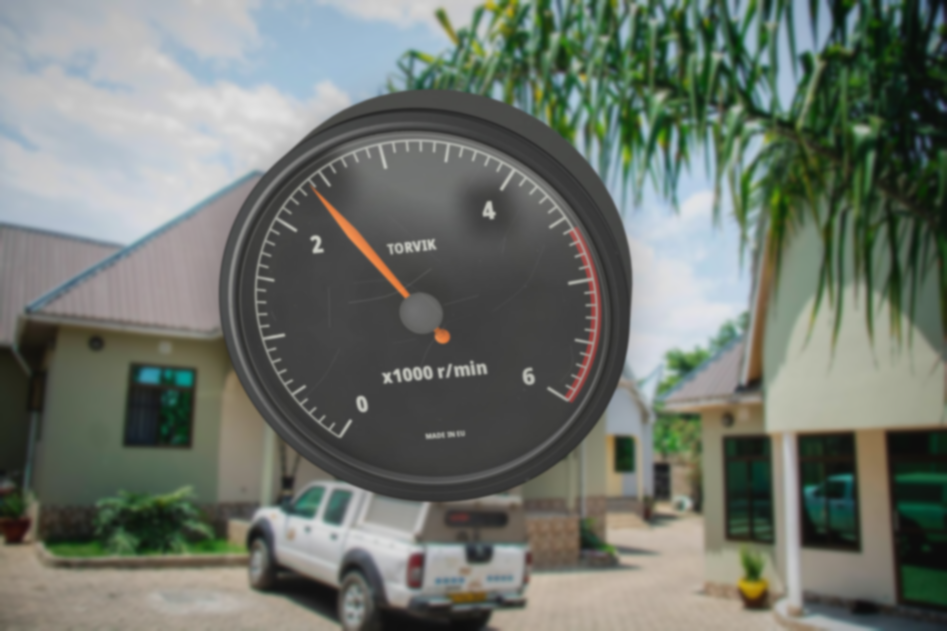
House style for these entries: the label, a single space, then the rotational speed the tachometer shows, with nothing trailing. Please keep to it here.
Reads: 2400 rpm
